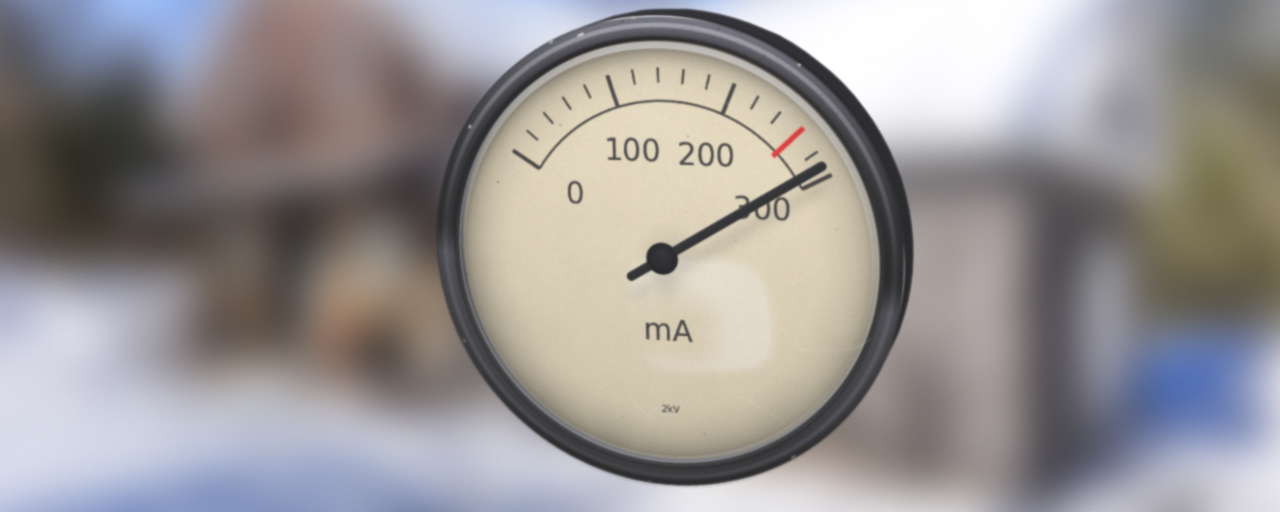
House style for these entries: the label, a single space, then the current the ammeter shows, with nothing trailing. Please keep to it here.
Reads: 290 mA
